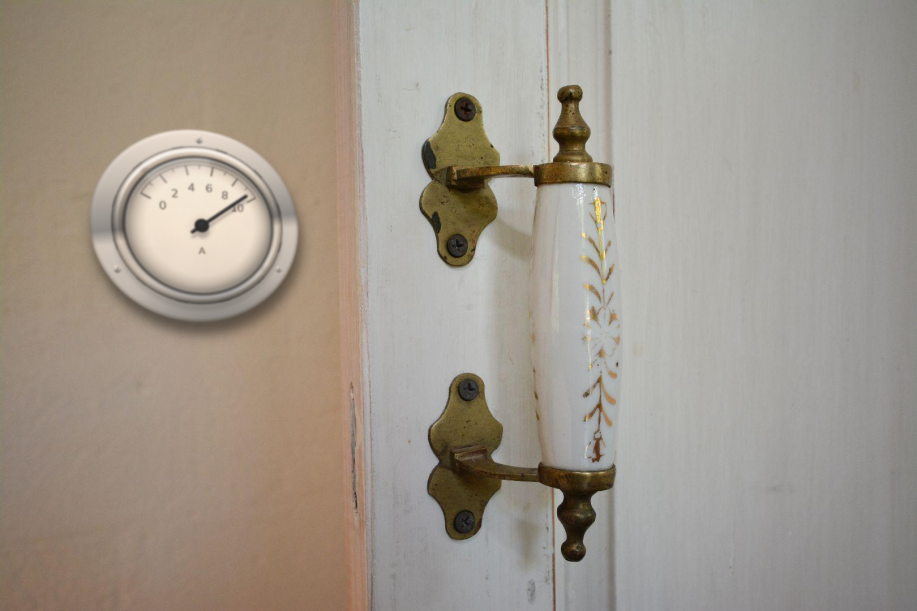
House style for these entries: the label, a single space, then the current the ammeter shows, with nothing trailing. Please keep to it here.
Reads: 9.5 A
